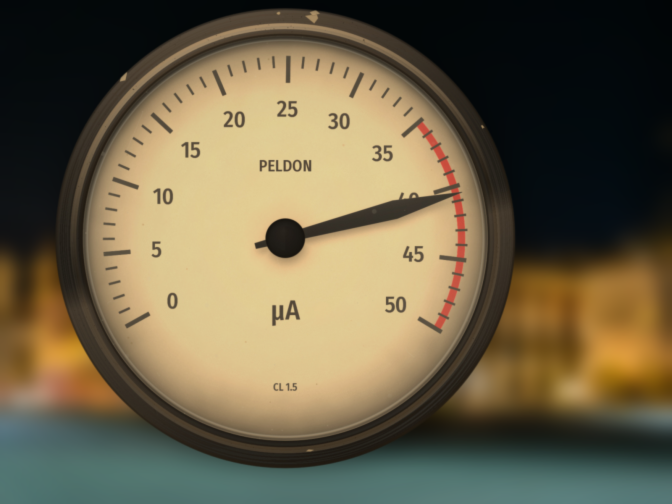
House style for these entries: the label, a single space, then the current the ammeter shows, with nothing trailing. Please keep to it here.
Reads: 40.5 µA
